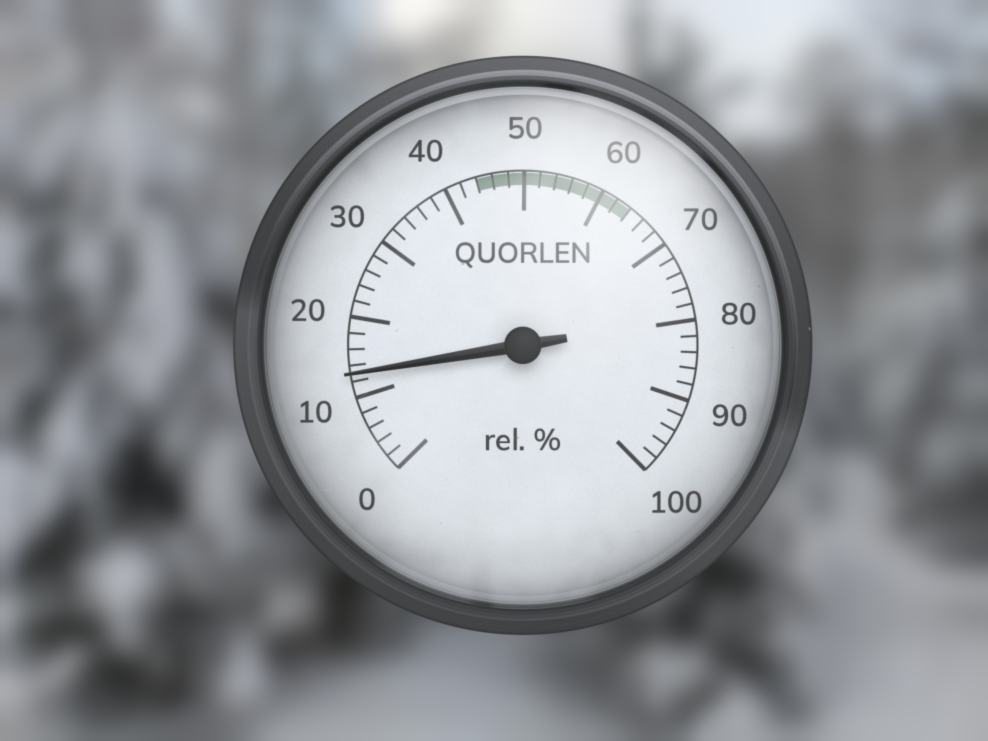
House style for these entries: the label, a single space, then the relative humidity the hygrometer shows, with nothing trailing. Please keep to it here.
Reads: 13 %
